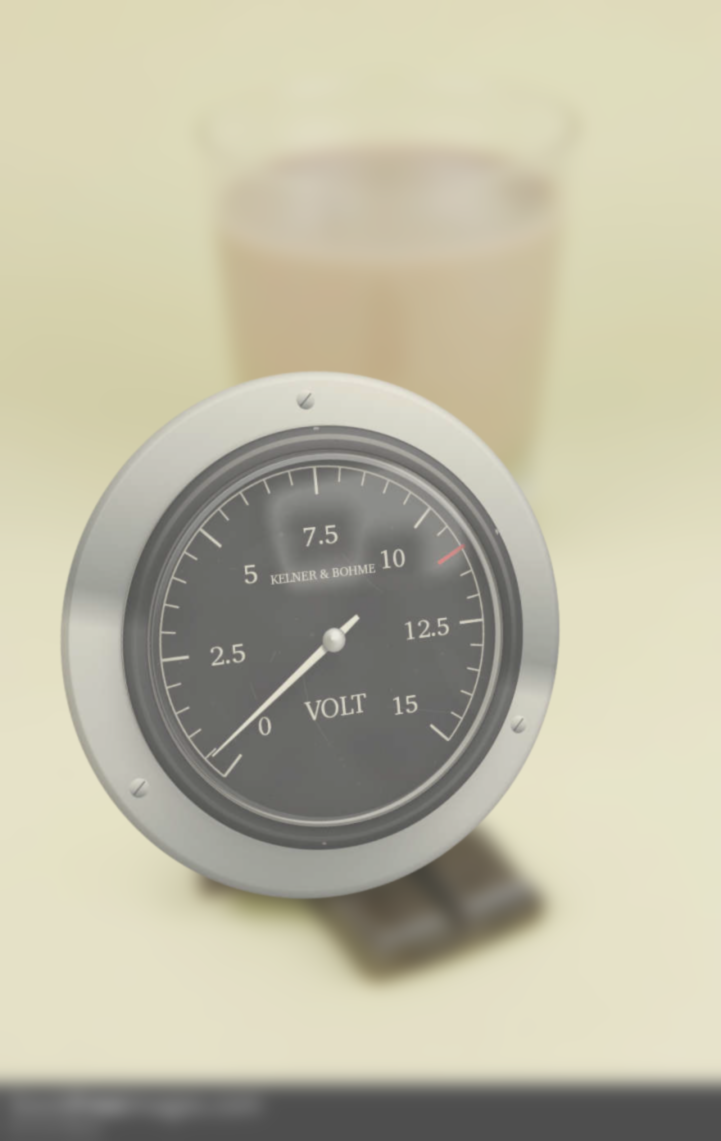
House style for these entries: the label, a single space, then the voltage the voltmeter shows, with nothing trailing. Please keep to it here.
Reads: 0.5 V
